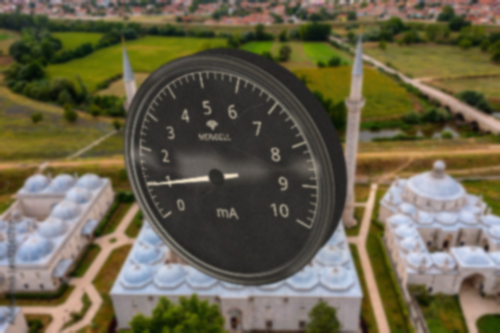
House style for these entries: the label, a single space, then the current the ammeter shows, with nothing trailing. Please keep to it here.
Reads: 1 mA
